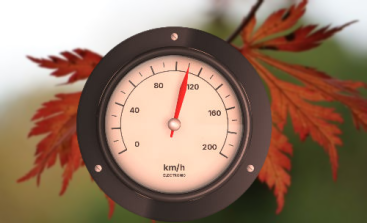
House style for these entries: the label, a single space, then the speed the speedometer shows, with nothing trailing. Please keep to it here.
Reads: 110 km/h
